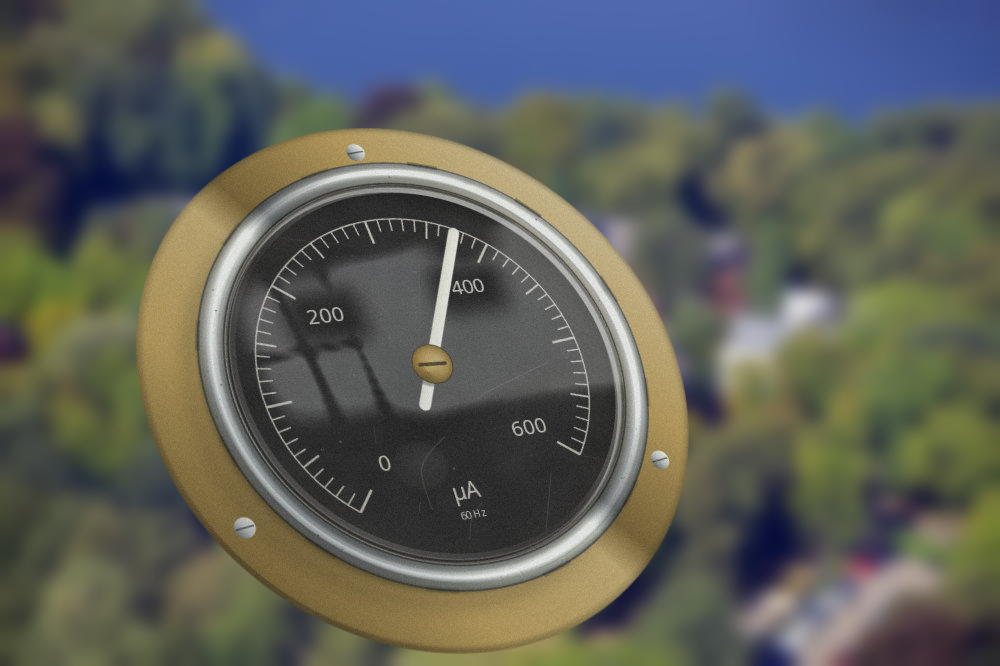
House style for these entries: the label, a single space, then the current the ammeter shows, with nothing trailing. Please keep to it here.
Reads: 370 µA
